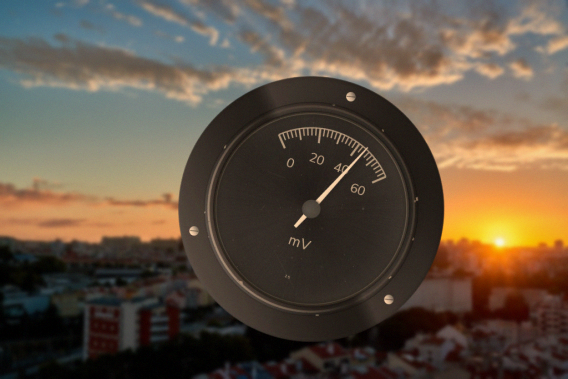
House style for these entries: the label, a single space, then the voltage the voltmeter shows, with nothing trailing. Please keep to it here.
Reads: 44 mV
